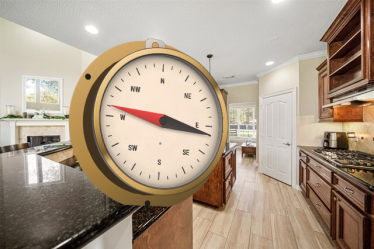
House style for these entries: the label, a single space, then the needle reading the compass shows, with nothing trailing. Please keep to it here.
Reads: 280 °
